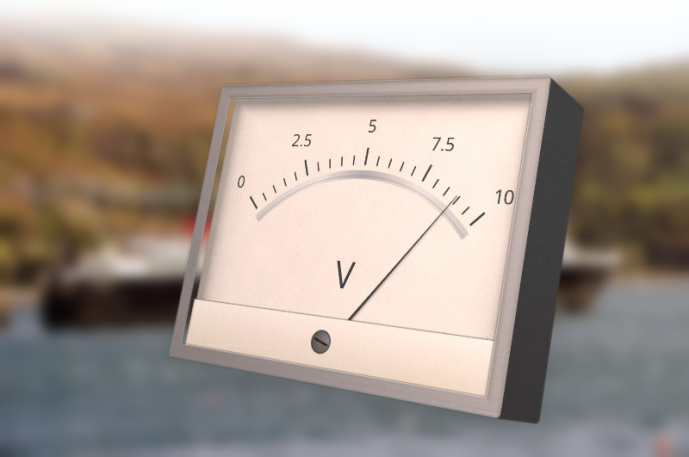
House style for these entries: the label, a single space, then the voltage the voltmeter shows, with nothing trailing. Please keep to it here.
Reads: 9 V
